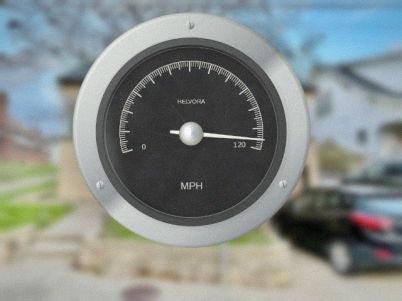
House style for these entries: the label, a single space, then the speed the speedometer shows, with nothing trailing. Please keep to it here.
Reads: 115 mph
